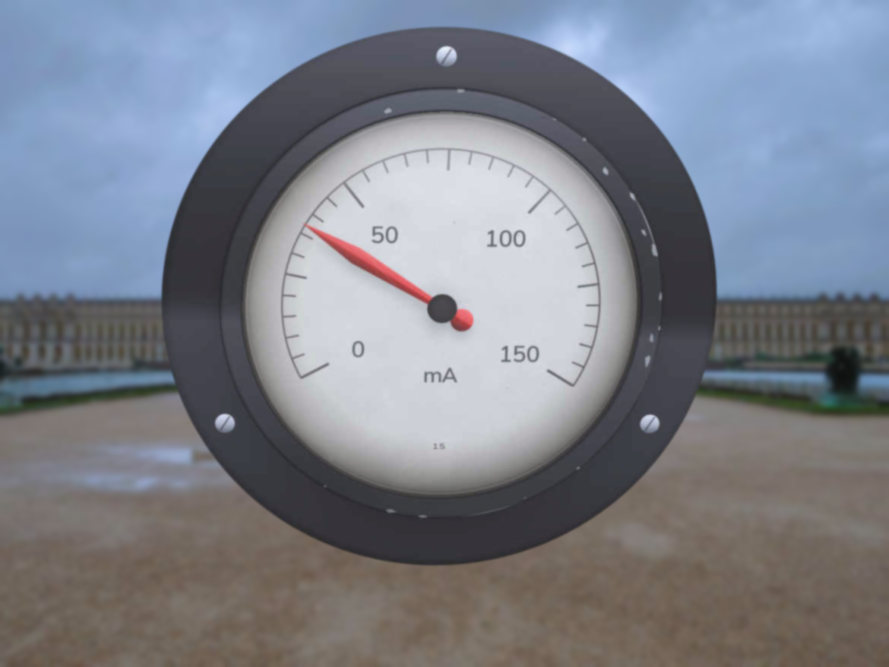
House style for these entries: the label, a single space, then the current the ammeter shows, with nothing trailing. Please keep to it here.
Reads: 37.5 mA
